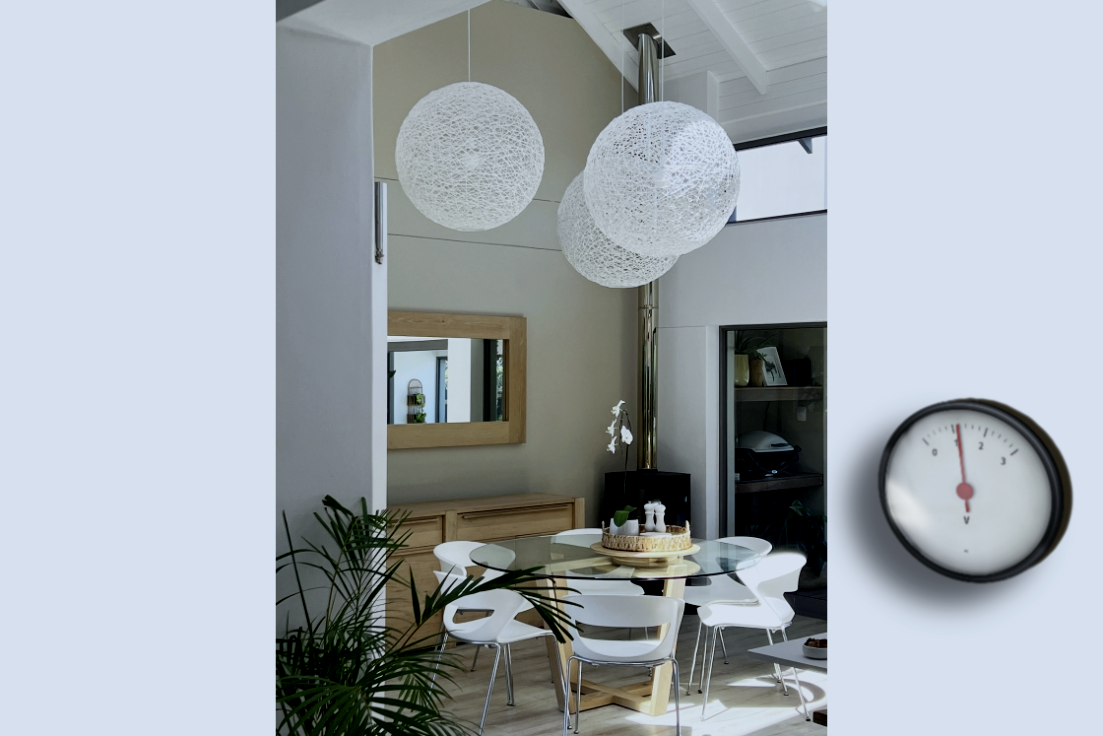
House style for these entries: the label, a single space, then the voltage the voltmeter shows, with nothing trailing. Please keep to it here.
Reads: 1.2 V
